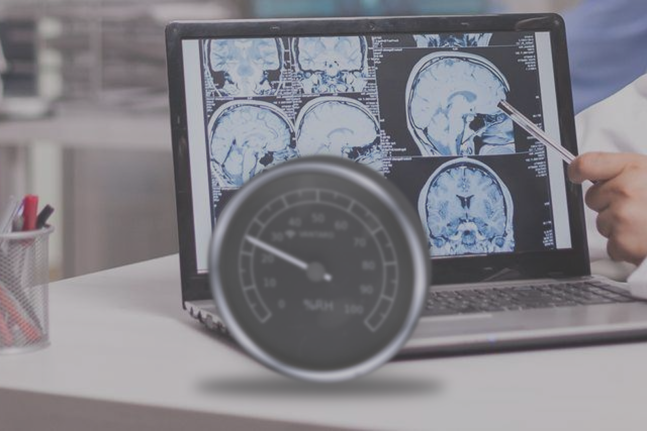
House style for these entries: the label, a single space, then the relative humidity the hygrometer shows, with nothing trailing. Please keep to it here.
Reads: 25 %
